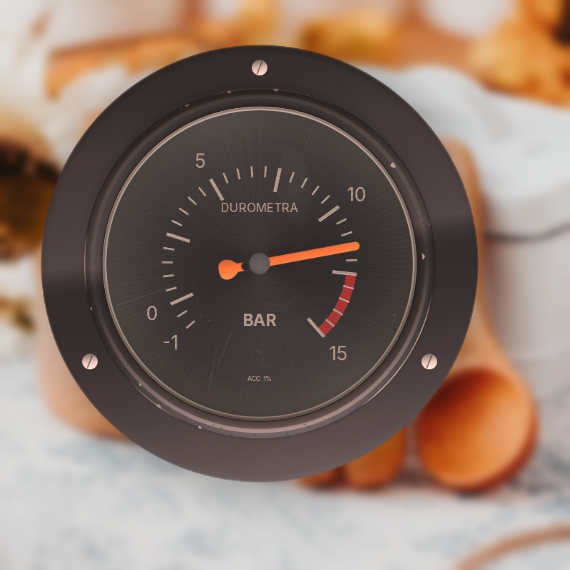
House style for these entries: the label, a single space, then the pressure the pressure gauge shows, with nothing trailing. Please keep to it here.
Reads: 11.5 bar
